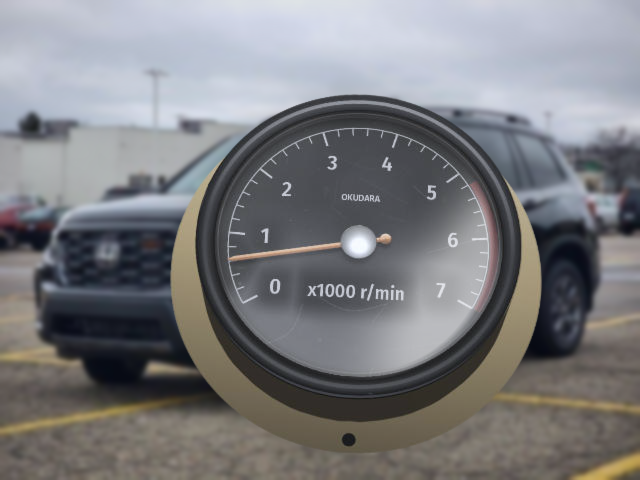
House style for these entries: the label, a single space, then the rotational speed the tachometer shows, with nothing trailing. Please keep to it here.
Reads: 600 rpm
